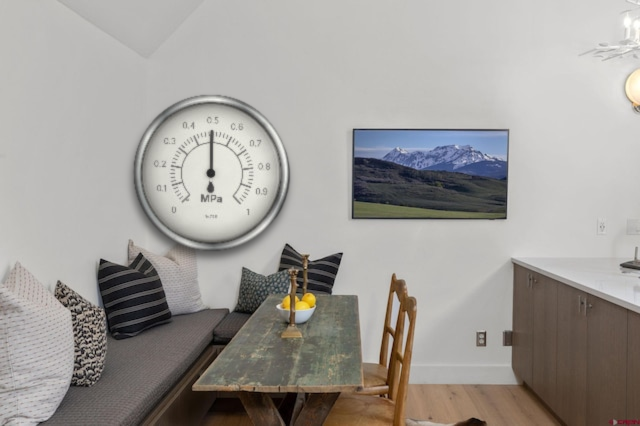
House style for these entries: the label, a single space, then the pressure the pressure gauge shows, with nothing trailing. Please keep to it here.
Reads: 0.5 MPa
